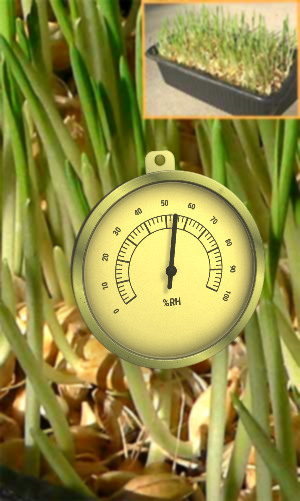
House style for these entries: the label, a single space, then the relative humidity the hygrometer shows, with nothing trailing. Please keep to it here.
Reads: 54 %
